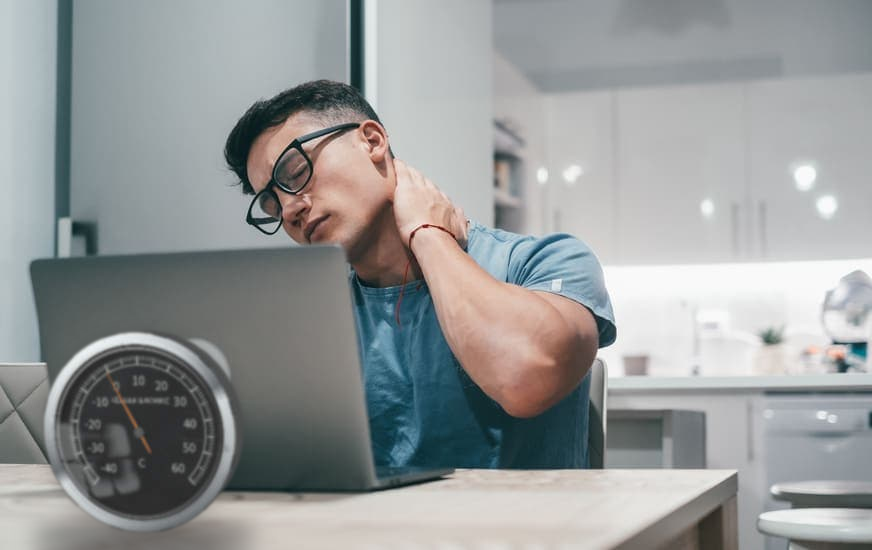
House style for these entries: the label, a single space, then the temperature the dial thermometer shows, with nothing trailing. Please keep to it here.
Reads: 0 °C
